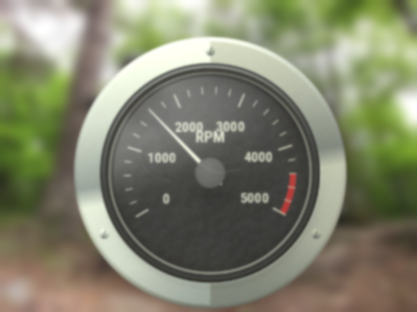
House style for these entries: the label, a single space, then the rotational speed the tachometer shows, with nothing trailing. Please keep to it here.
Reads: 1600 rpm
